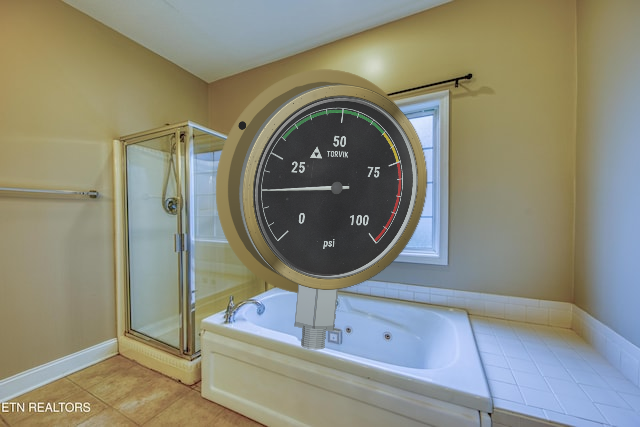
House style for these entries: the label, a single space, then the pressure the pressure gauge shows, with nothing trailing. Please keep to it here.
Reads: 15 psi
